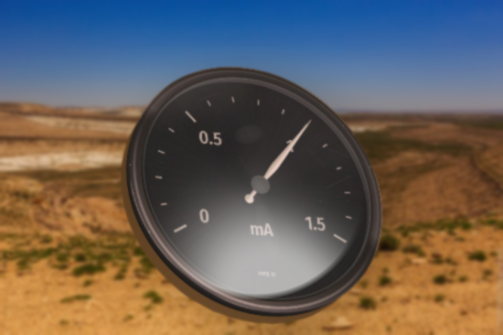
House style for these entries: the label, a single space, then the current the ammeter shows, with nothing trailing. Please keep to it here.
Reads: 1 mA
